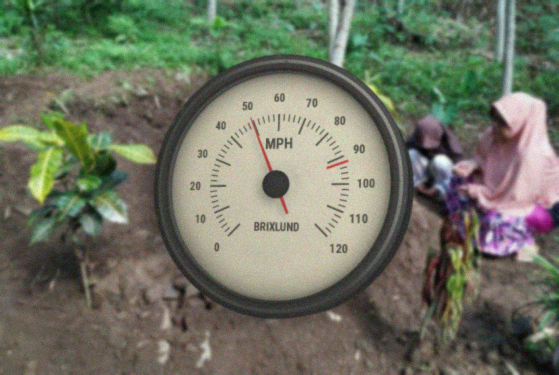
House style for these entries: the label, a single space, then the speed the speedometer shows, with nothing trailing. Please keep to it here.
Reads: 50 mph
